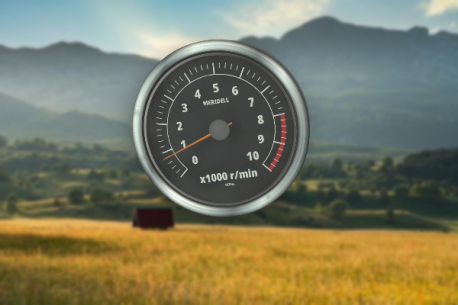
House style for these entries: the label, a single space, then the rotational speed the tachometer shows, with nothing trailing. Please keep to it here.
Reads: 800 rpm
